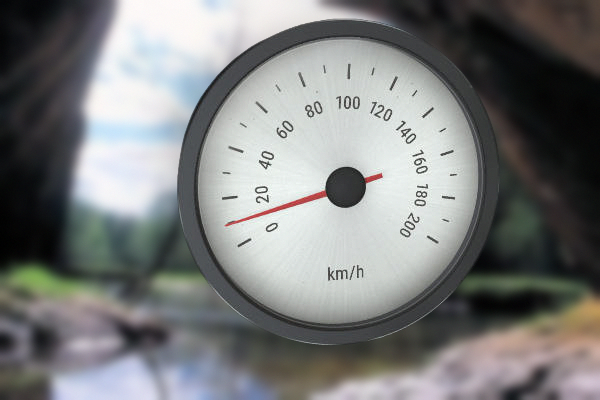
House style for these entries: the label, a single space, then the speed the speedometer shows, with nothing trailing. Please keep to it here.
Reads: 10 km/h
